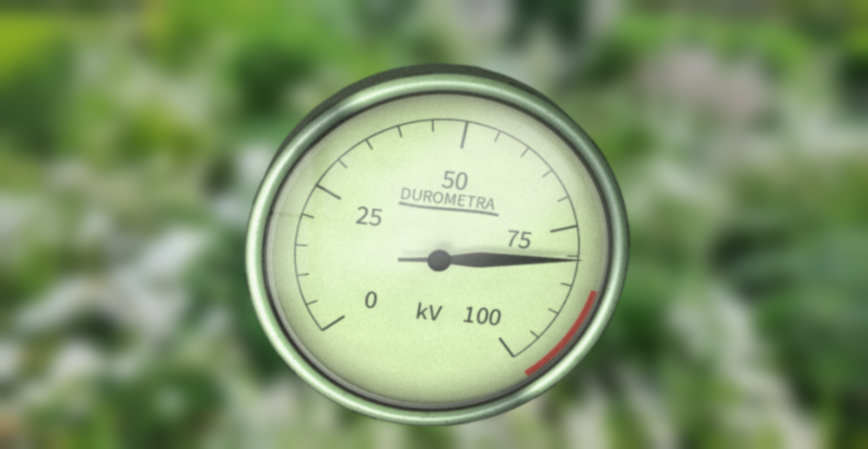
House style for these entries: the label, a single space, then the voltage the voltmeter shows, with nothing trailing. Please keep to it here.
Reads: 80 kV
